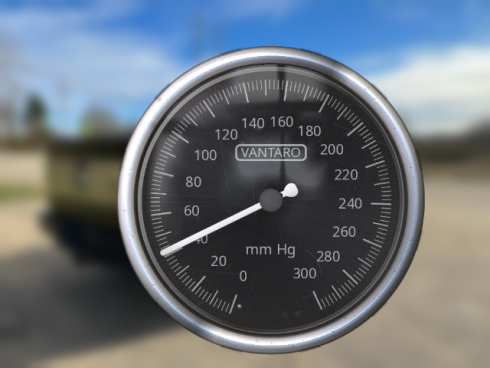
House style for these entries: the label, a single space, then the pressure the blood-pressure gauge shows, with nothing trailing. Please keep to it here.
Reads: 42 mmHg
